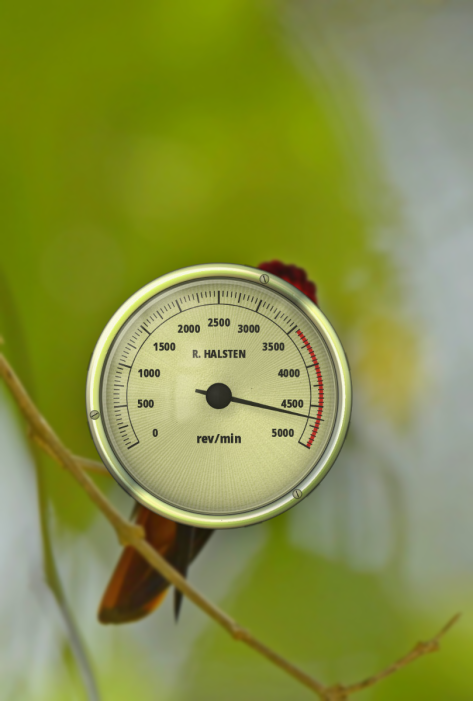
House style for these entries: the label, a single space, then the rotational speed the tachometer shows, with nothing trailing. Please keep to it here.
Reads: 4650 rpm
